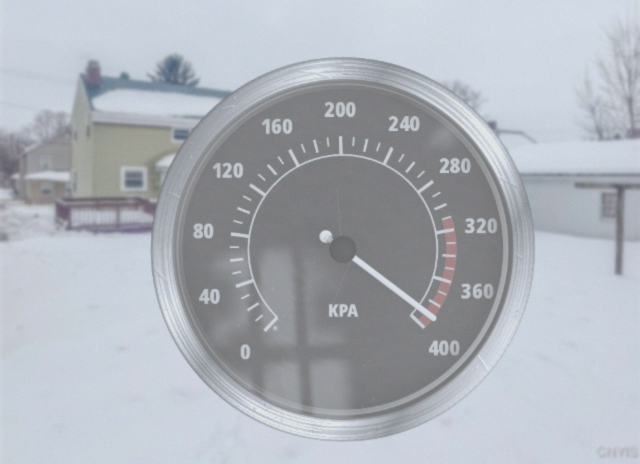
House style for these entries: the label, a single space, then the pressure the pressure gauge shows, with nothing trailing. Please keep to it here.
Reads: 390 kPa
